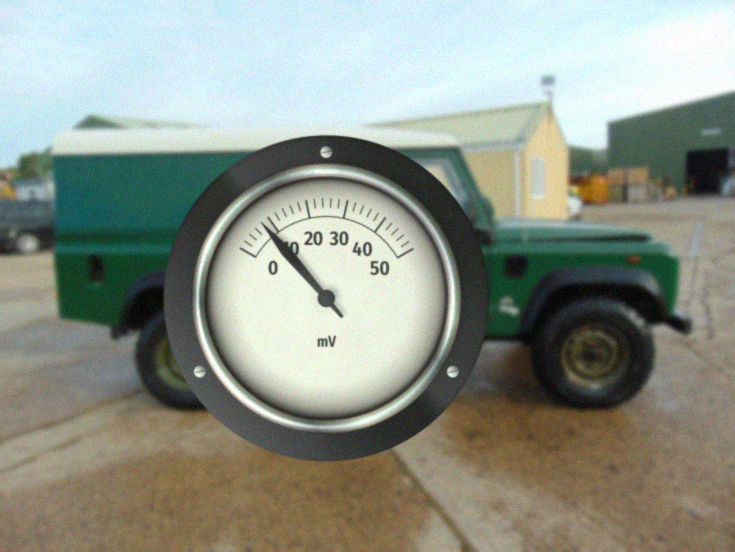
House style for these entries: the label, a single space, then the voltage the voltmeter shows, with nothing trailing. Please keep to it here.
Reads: 8 mV
